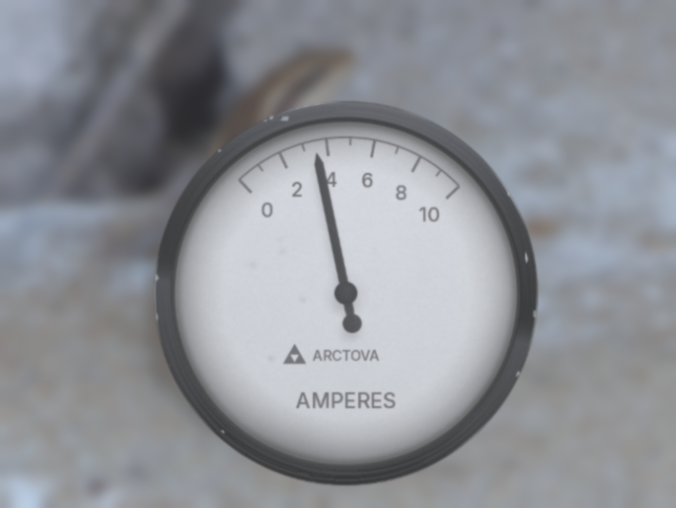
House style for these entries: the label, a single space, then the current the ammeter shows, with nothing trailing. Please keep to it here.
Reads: 3.5 A
